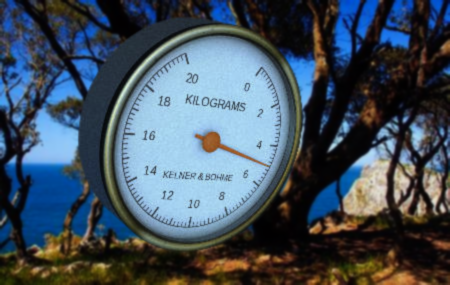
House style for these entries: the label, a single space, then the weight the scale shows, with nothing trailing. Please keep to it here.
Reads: 5 kg
